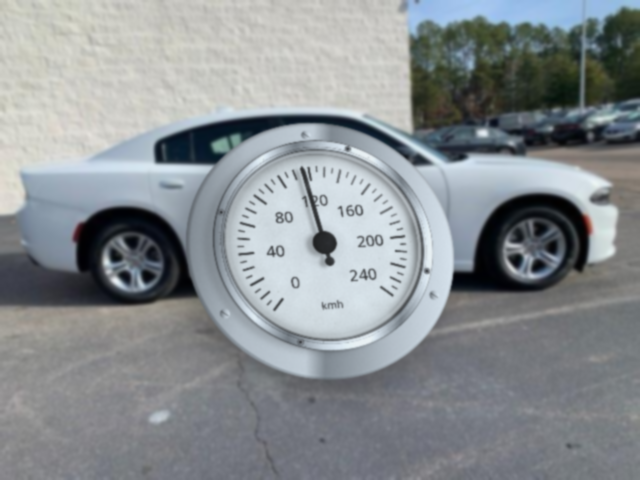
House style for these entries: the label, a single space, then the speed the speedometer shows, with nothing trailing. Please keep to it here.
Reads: 115 km/h
